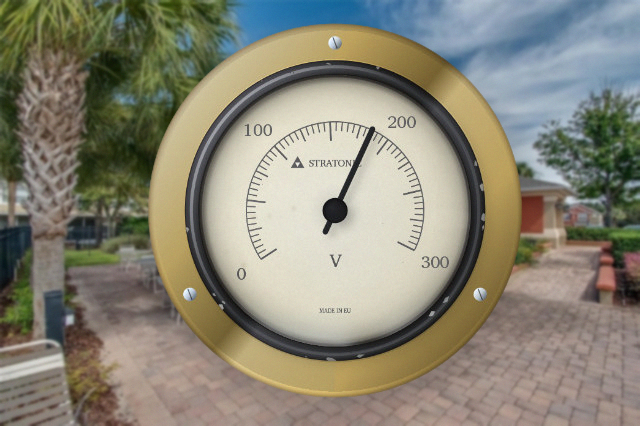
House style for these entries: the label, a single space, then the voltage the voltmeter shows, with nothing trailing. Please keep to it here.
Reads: 185 V
